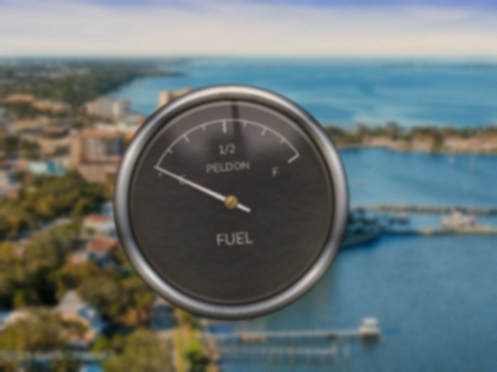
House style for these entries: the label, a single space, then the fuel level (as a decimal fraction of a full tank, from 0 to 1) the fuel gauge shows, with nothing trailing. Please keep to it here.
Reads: 0
